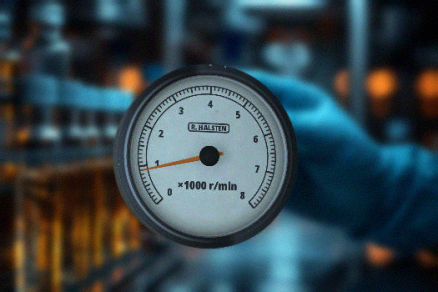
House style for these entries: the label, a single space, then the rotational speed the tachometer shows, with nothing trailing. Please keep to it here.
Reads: 900 rpm
